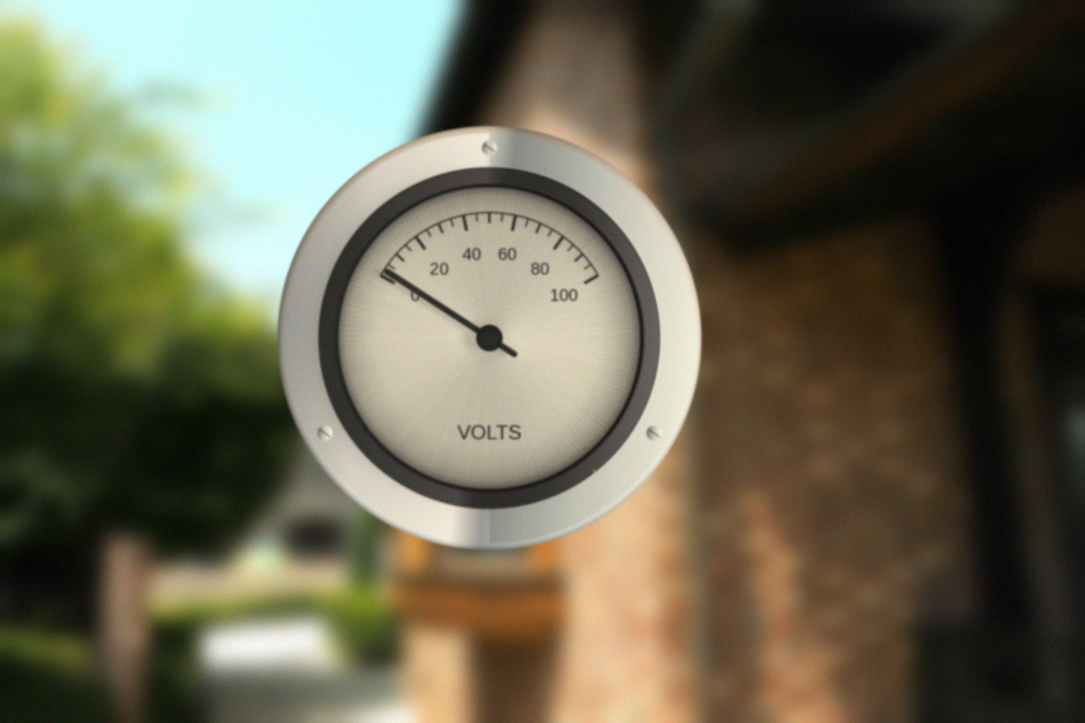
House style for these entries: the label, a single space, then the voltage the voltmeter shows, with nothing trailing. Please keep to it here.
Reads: 2.5 V
